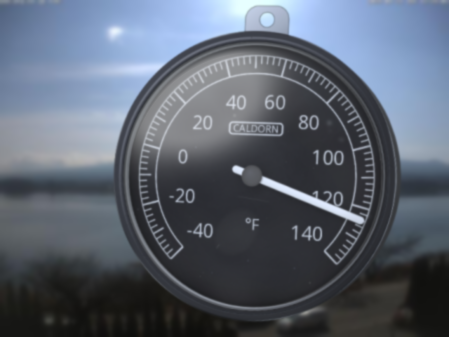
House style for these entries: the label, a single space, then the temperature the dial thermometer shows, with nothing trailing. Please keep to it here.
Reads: 124 °F
